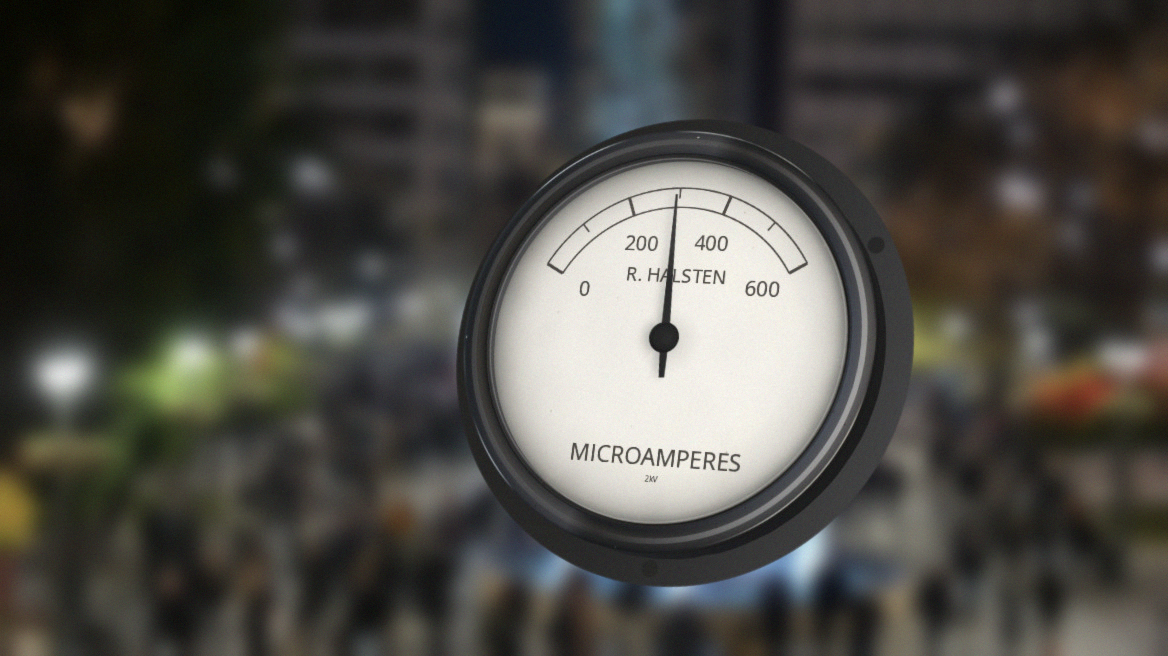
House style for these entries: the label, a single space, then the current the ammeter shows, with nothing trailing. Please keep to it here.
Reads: 300 µA
